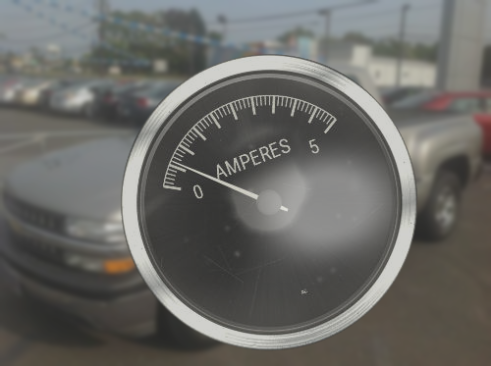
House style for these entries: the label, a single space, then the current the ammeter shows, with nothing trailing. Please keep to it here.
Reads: 0.6 A
